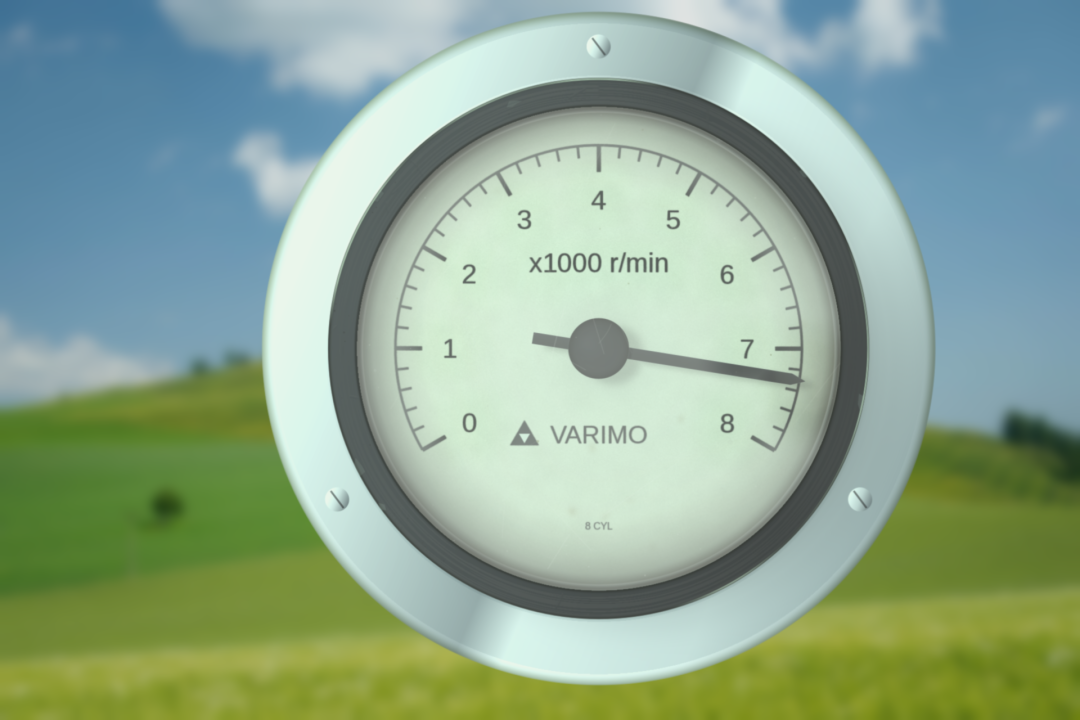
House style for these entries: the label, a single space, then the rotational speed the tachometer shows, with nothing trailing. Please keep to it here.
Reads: 7300 rpm
